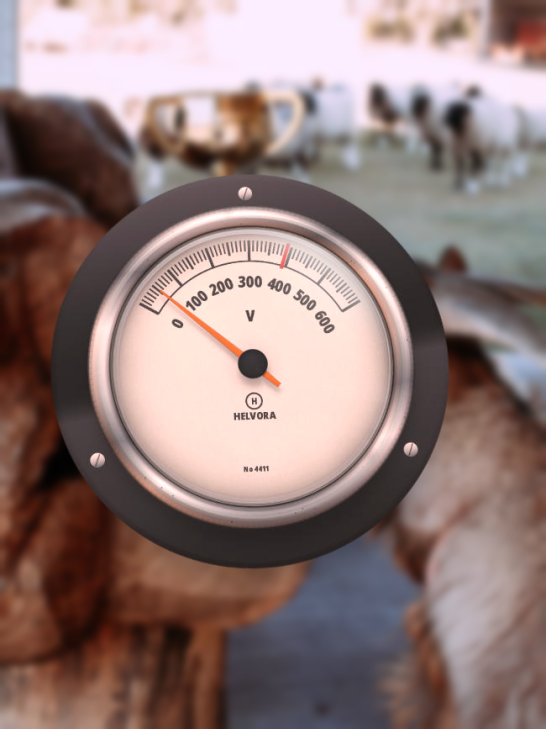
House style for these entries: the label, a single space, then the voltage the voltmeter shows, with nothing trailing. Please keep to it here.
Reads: 50 V
